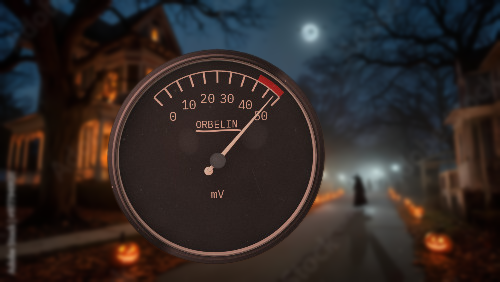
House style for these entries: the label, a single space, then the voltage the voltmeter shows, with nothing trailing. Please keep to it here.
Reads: 47.5 mV
